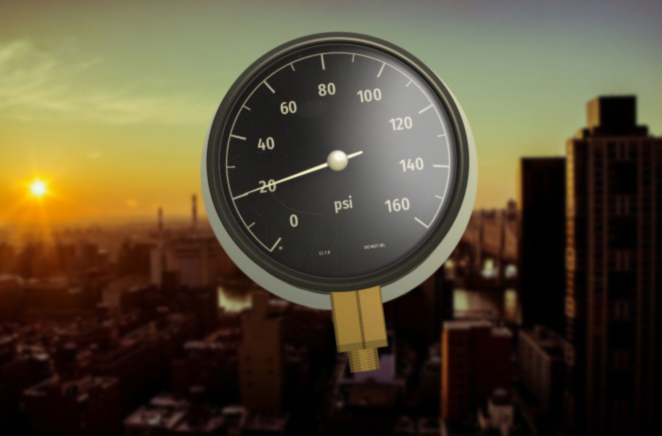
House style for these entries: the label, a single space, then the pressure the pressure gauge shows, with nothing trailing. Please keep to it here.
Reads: 20 psi
